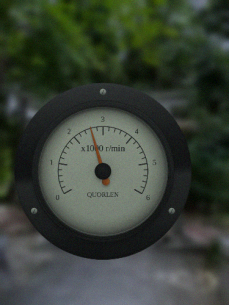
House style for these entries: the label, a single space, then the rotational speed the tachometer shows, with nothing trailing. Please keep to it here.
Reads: 2600 rpm
